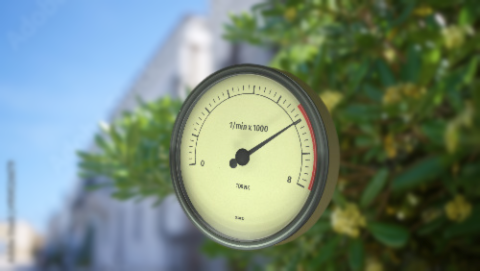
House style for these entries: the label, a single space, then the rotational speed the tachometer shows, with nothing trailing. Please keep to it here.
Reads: 6000 rpm
